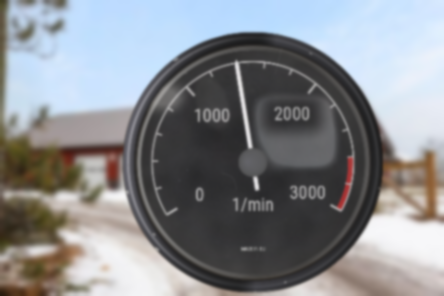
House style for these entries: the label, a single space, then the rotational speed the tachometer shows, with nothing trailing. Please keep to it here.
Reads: 1400 rpm
